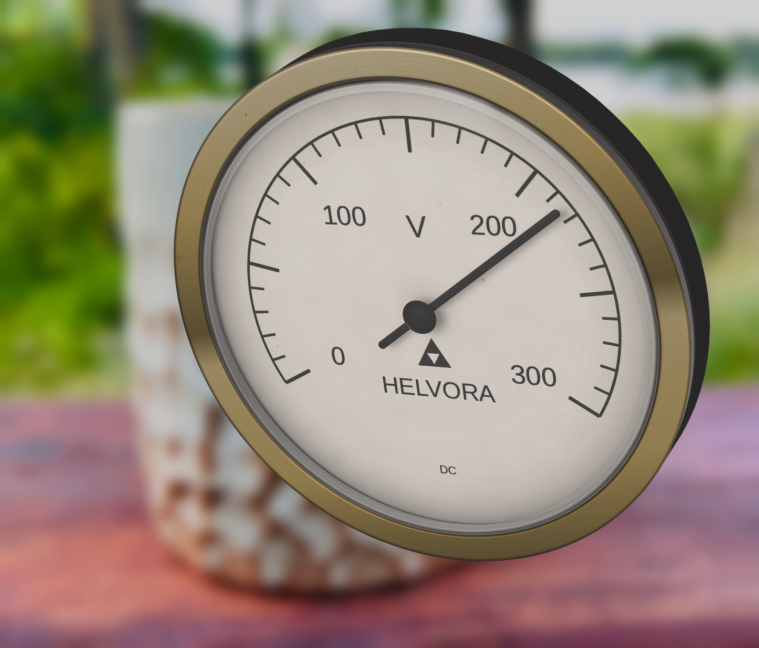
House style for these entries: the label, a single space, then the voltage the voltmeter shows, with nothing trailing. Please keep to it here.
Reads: 215 V
